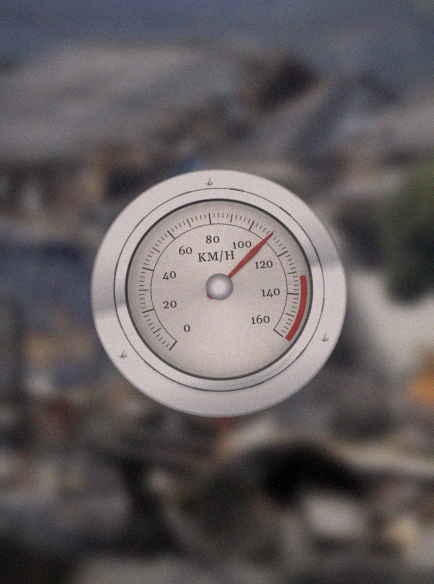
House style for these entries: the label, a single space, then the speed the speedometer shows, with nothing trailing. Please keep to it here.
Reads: 110 km/h
